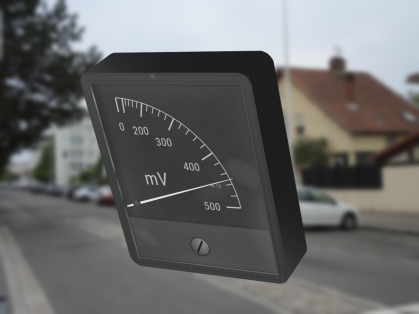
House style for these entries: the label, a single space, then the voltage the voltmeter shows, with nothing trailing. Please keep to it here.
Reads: 450 mV
